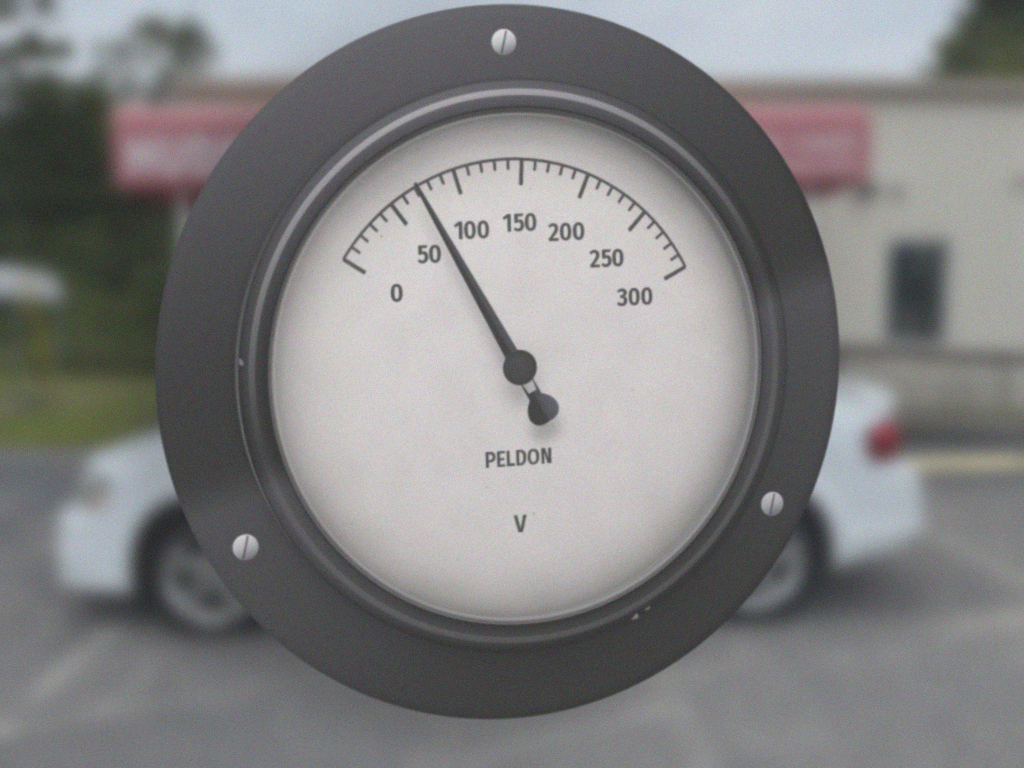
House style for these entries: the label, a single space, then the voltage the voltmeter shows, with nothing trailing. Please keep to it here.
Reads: 70 V
